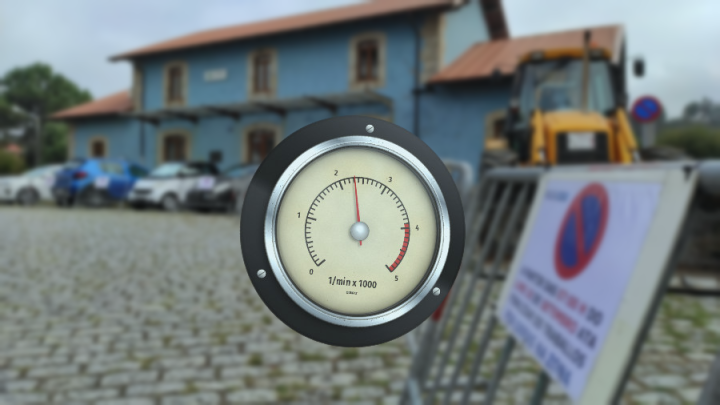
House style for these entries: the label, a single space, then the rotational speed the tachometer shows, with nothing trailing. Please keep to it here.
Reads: 2300 rpm
